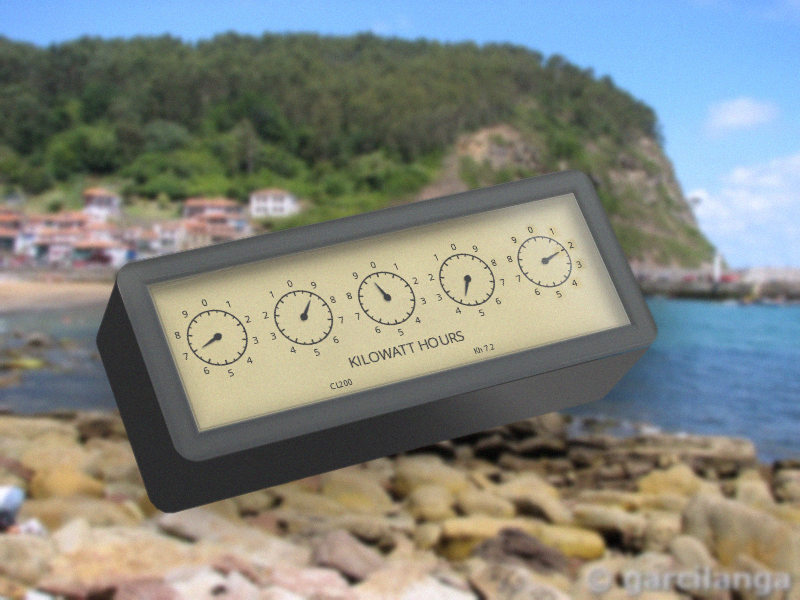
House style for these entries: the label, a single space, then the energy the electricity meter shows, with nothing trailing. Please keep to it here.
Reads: 68942 kWh
